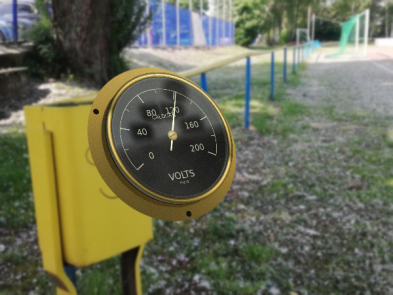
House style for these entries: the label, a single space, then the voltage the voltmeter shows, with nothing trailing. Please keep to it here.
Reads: 120 V
